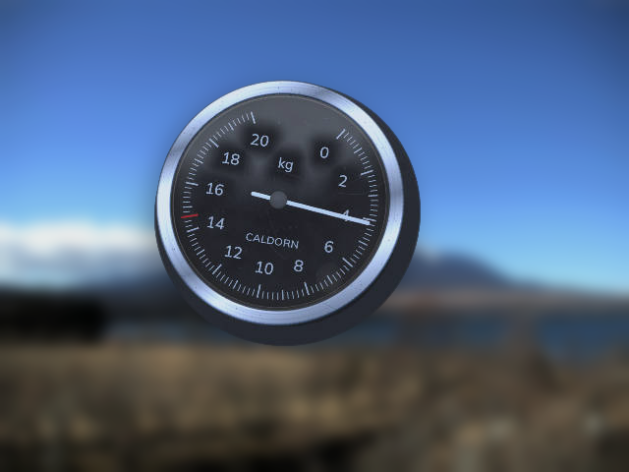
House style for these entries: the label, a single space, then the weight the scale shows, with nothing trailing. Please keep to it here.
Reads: 4.2 kg
